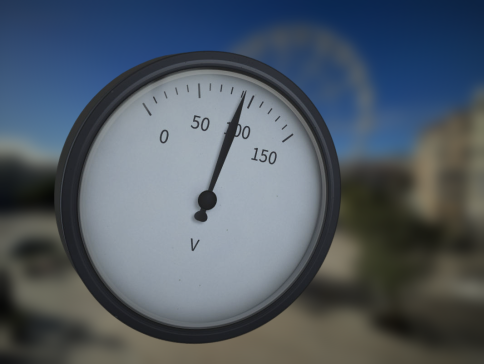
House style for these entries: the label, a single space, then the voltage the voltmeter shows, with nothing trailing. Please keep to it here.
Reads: 90 V
